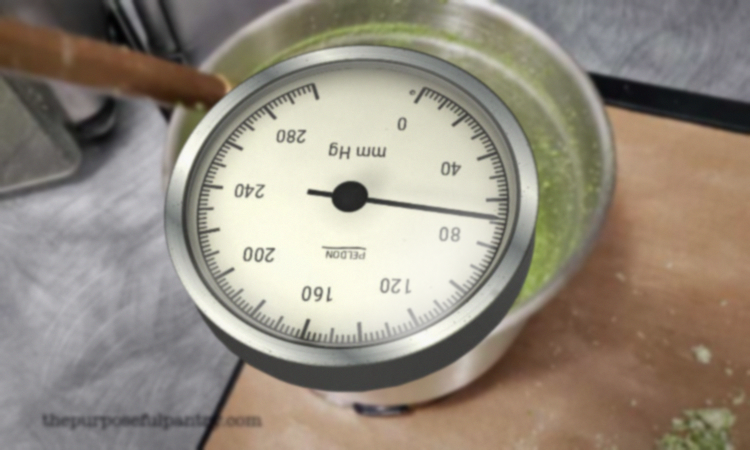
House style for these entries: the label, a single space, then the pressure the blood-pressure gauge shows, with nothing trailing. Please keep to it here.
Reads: 70 mmHg
